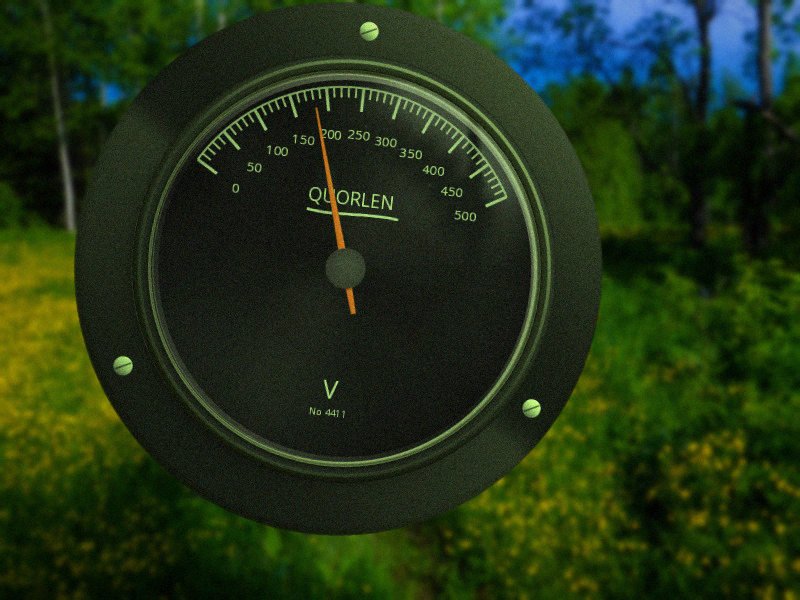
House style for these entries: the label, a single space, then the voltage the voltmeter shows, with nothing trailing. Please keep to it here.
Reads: 180 V
